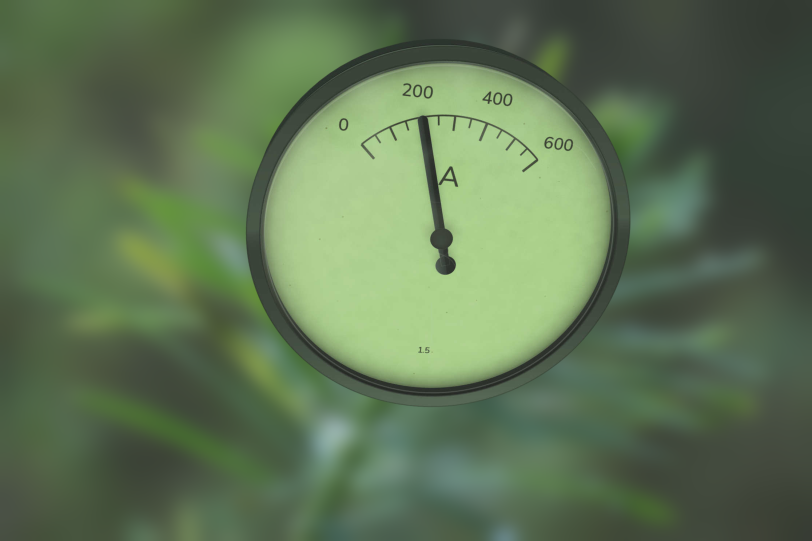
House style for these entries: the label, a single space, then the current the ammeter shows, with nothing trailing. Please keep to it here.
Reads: 200 A
